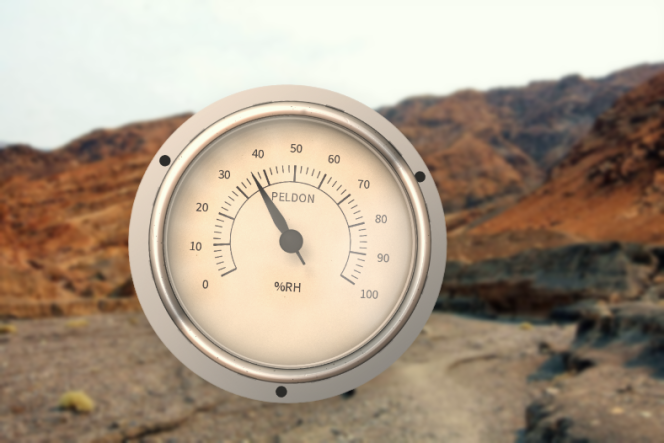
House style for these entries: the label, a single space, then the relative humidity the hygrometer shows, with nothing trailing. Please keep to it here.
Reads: 36 %
